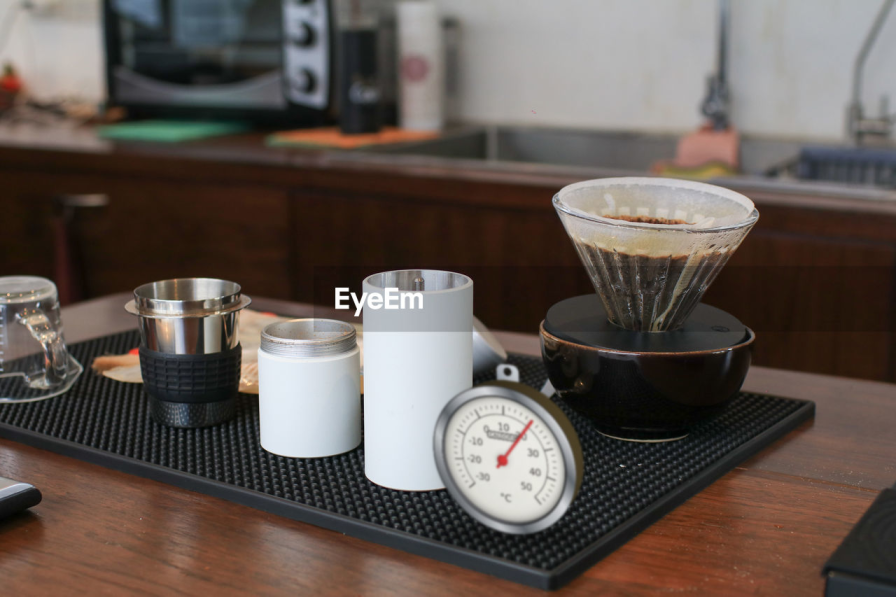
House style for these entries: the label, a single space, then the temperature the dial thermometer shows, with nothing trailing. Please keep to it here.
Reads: 20 °C
